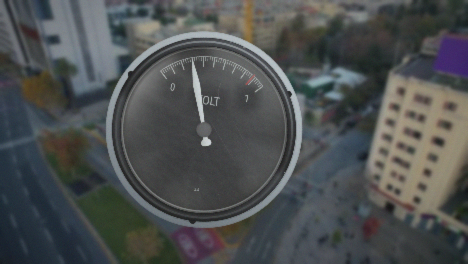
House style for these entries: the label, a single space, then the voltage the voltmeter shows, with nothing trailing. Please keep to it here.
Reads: 0.3 V
